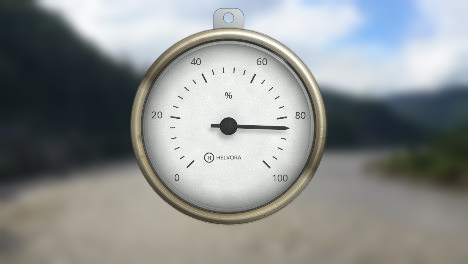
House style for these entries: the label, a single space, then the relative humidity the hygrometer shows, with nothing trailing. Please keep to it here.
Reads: 84 %
